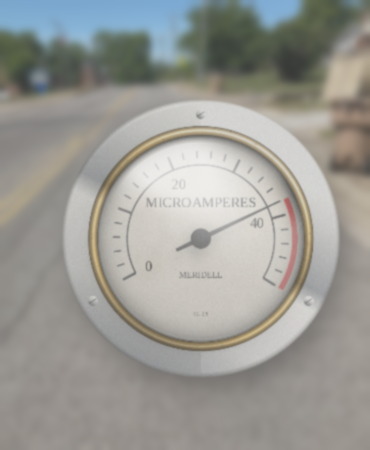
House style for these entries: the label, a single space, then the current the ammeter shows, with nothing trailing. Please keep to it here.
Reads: 38 µA
